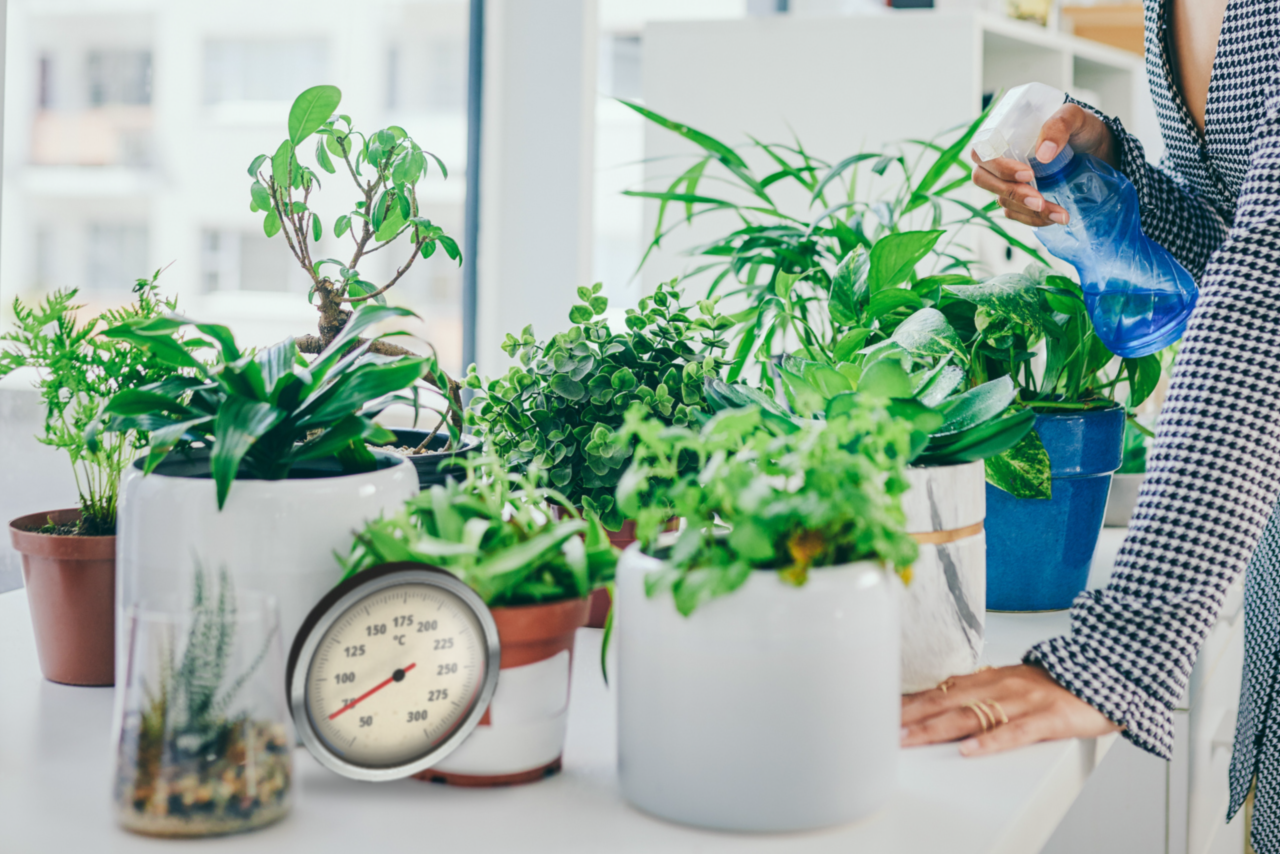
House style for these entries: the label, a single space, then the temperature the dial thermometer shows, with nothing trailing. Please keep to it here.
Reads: 75 °C
